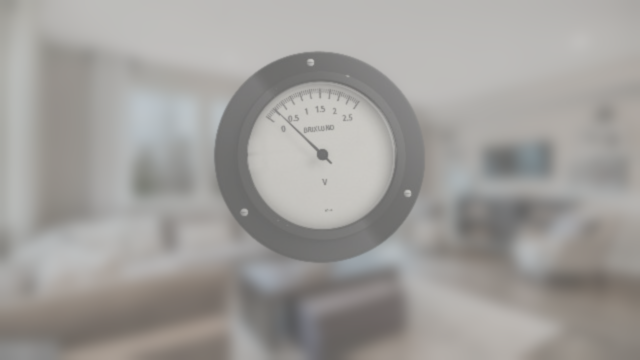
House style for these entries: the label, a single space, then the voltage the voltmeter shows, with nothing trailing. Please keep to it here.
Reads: 0.25 V
